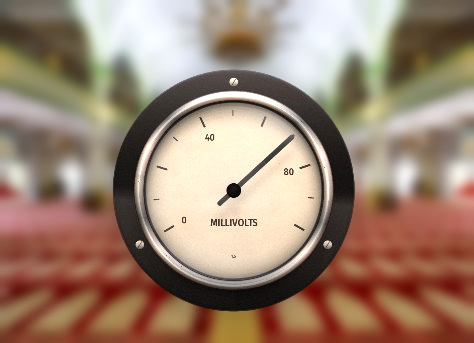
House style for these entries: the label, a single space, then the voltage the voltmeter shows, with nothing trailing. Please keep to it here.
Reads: 70 mV
